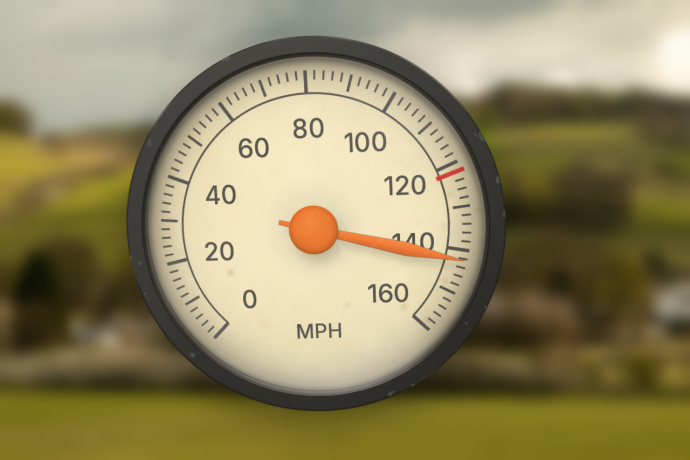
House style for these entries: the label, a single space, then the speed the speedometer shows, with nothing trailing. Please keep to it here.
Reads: 142 mph
